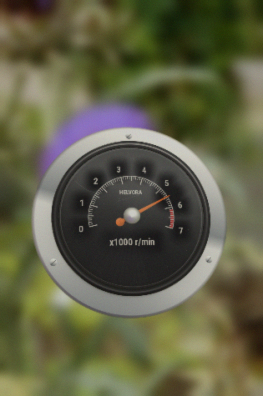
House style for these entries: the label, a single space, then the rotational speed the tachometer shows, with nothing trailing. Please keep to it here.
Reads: 5500 rpm
